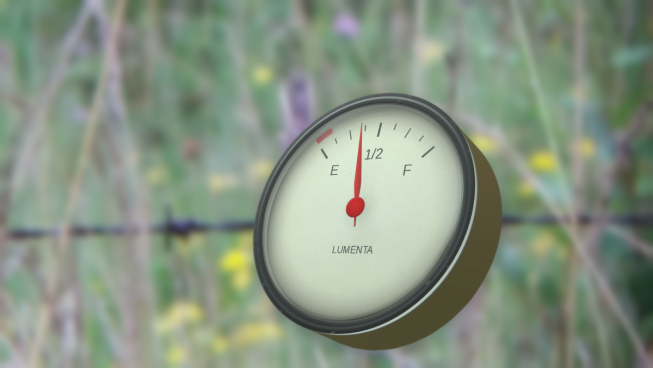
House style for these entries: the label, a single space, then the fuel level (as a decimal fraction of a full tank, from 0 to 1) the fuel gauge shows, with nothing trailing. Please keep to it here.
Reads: 0.375
